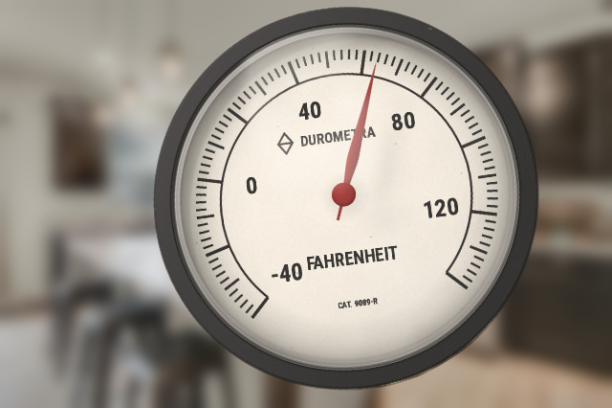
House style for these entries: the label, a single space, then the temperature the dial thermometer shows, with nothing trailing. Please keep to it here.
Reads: 64 °F
